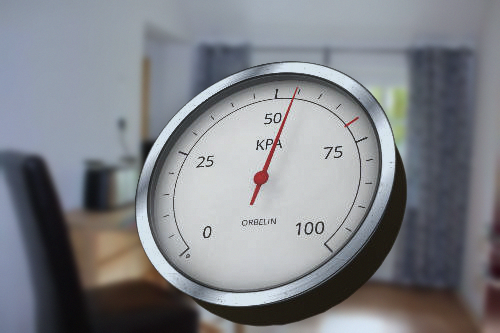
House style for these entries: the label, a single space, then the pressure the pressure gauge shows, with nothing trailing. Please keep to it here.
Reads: 55 kPa
